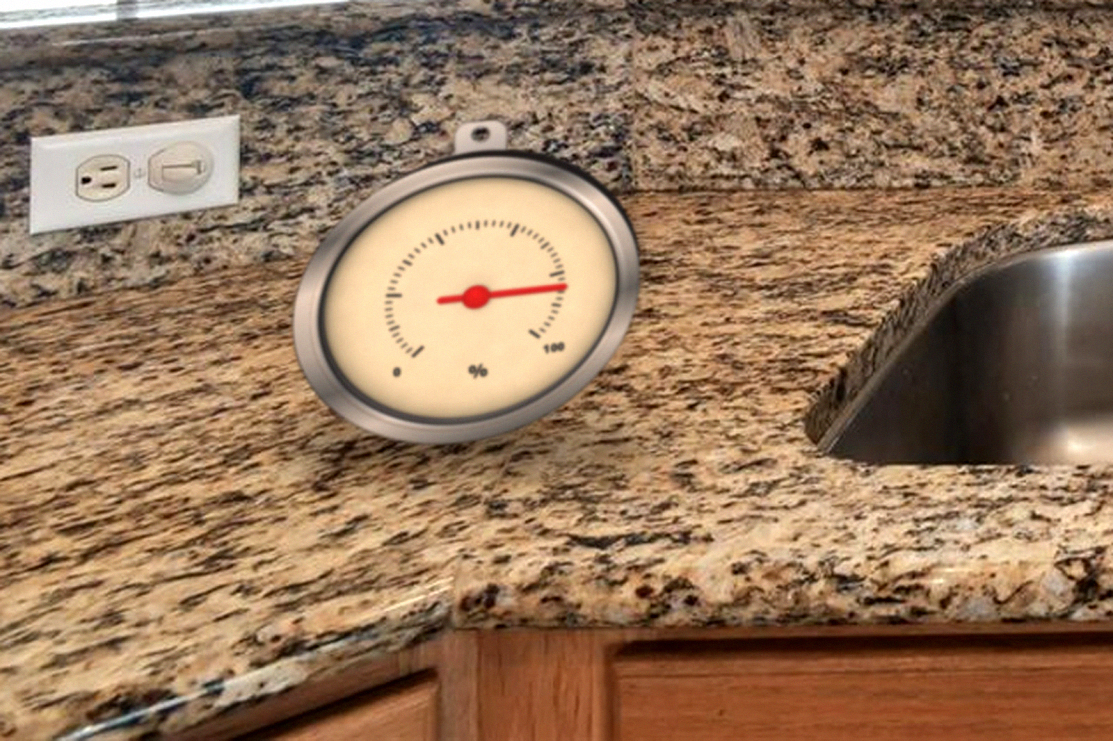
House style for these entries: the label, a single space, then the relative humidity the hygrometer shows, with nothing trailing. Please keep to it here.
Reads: 84 %
